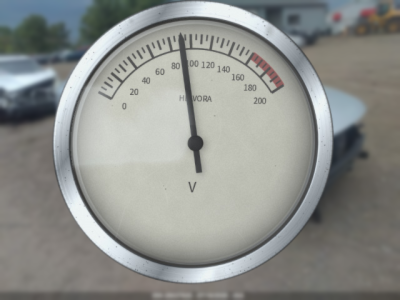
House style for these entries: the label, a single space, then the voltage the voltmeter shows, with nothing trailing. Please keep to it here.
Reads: 90 V
